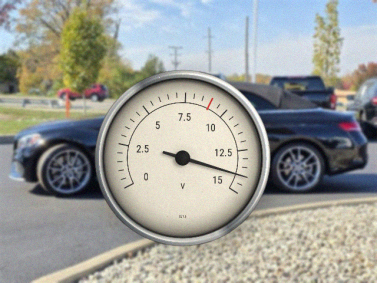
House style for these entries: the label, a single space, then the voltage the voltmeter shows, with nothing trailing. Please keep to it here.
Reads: 14 V
